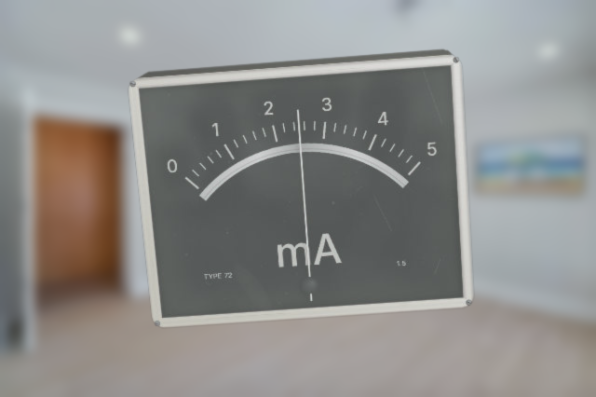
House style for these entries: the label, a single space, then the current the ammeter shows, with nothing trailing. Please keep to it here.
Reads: 2.5 mA
